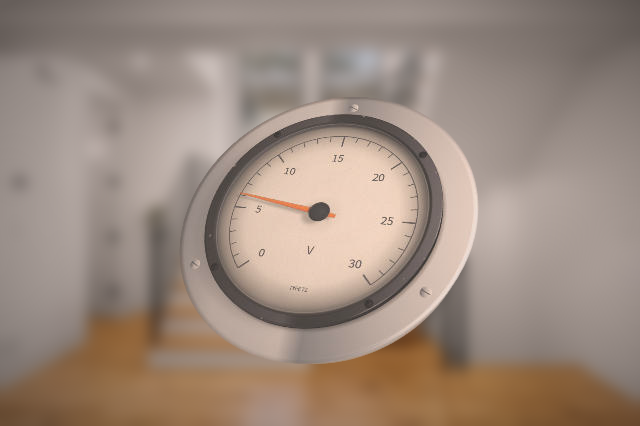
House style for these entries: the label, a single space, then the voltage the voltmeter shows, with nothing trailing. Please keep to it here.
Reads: 6 V
